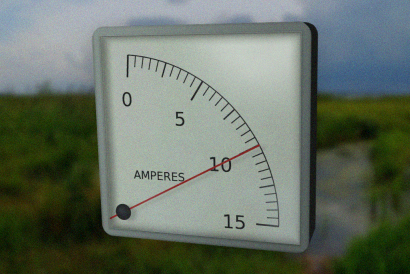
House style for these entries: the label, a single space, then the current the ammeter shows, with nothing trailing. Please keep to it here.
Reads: 10 A
